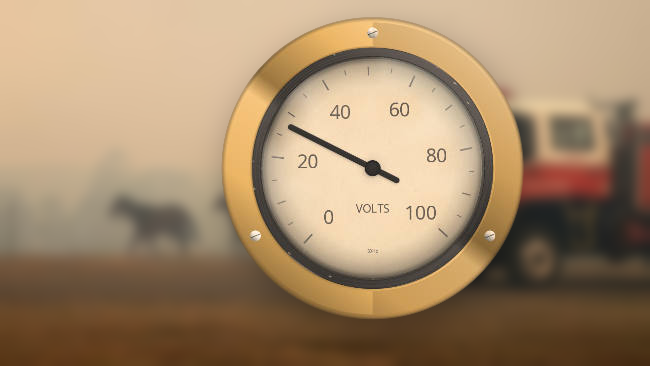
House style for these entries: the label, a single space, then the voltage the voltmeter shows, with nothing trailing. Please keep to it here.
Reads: 27.5 V
